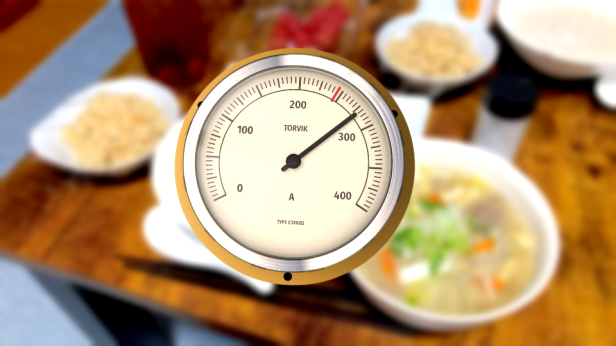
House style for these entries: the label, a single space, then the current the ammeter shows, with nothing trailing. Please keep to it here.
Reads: 280 A
